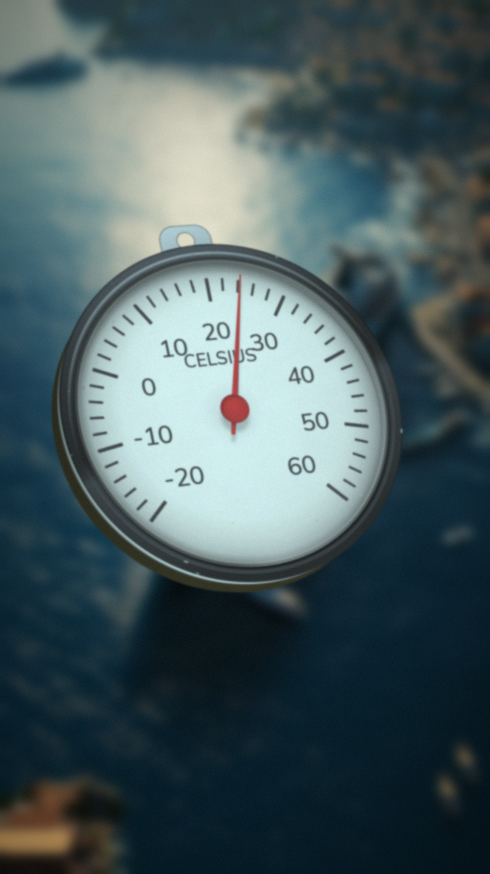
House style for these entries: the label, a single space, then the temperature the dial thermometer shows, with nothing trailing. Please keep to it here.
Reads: 24 °C
